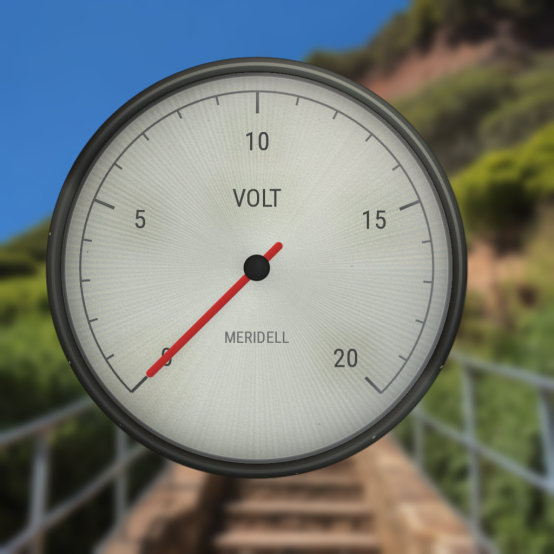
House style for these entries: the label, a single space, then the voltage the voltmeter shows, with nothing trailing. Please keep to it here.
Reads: 0 V
